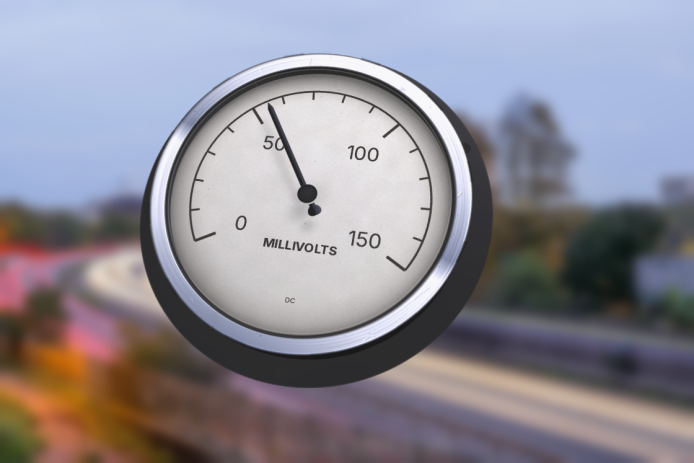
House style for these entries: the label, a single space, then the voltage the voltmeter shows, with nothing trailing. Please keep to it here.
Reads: 55 mV
